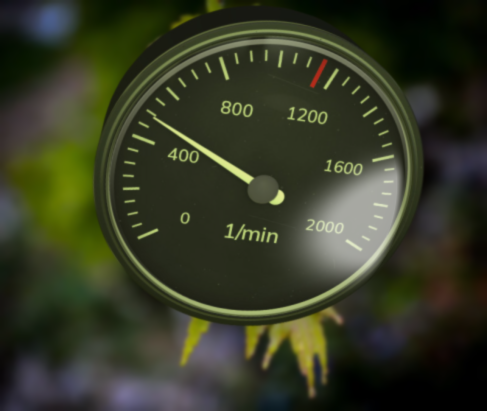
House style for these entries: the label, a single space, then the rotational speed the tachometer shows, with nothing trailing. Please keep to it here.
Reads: 500 rpm
